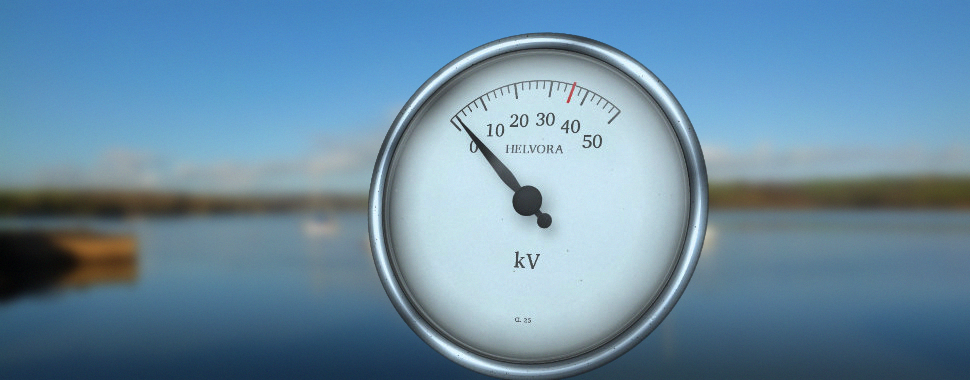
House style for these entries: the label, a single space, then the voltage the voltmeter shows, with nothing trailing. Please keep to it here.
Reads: 2 kV
